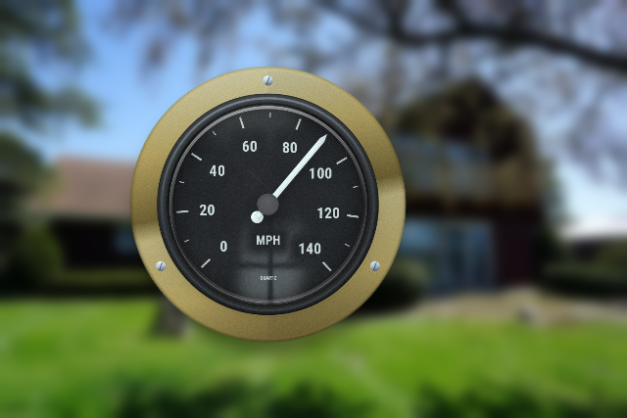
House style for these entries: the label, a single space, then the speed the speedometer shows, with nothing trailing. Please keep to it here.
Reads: 90 mph
